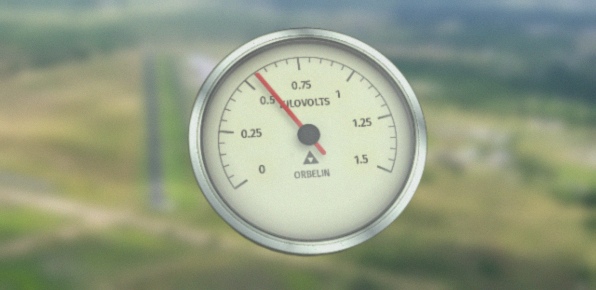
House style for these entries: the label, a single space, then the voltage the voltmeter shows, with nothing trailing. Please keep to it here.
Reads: 0.55 kV
